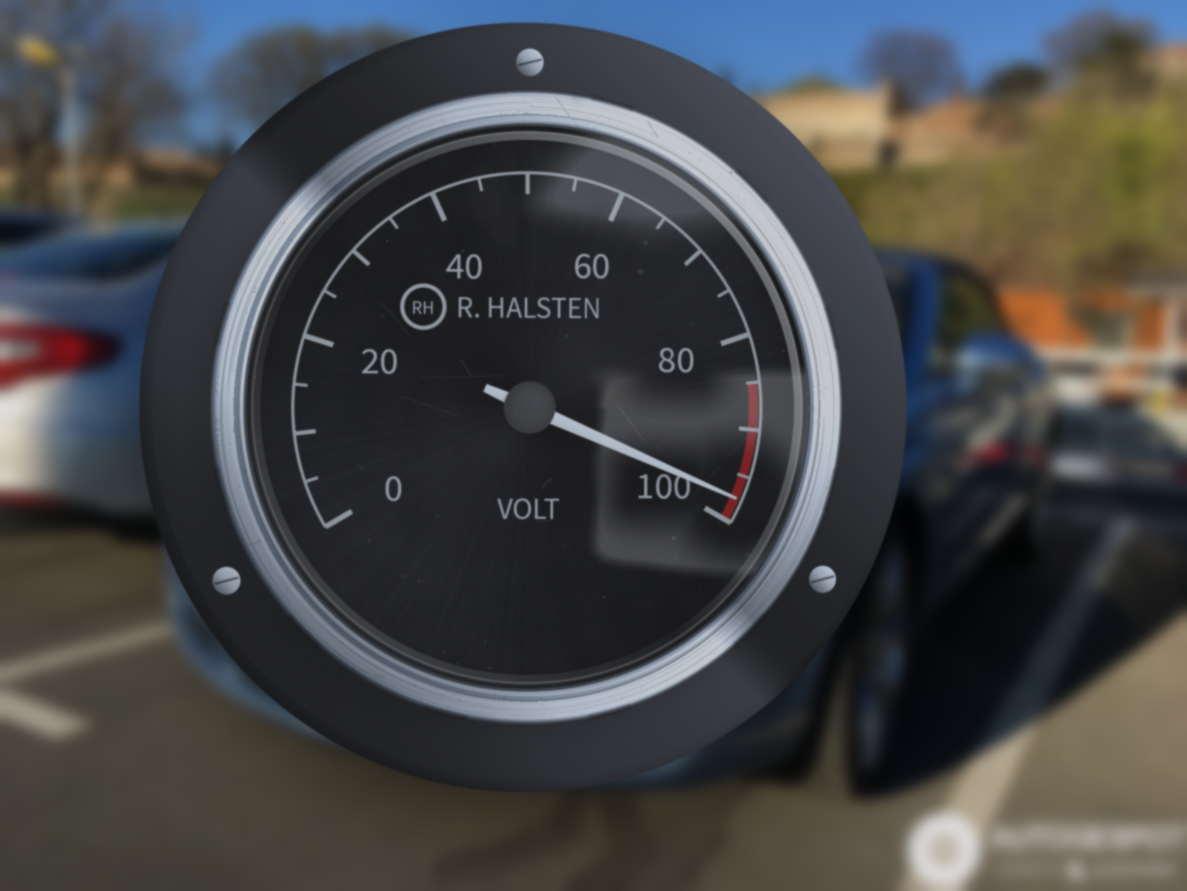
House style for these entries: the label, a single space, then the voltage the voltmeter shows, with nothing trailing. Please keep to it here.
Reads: 97.5 V
